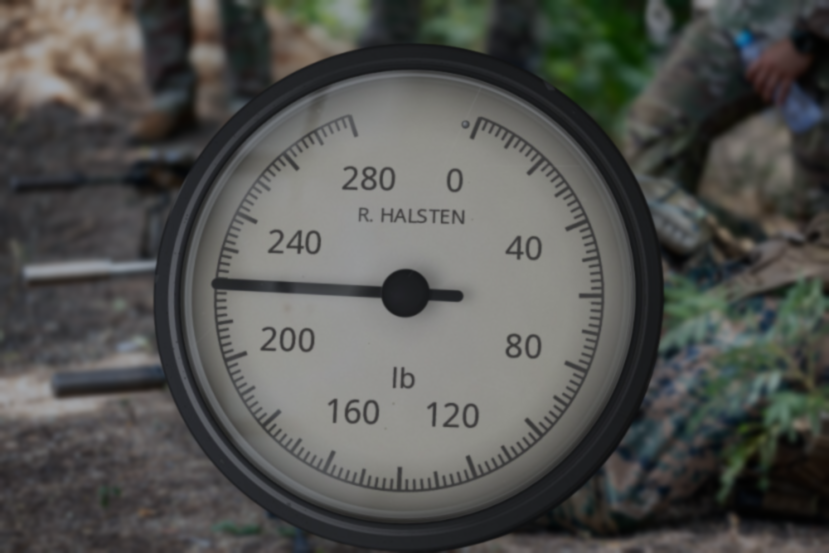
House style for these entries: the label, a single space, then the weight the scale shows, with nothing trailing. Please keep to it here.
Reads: 220 lb
